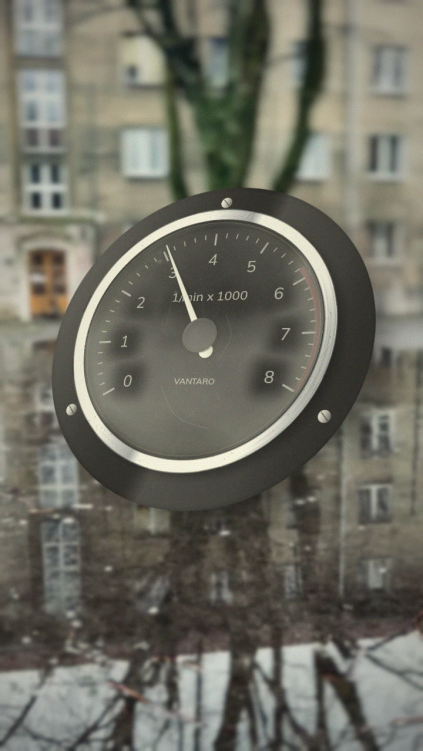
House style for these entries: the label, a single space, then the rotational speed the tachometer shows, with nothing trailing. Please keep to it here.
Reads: 3100 rpm
